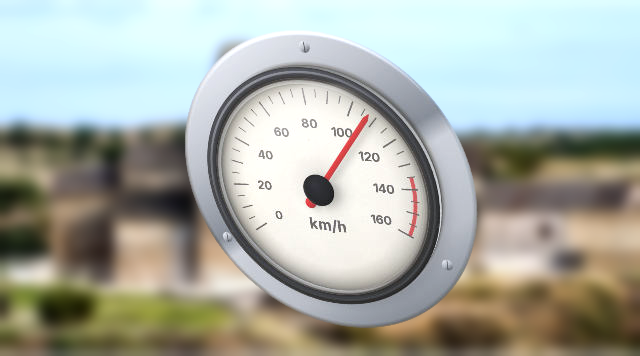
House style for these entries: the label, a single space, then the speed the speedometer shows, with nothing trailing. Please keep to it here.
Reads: 107.5 km/h
